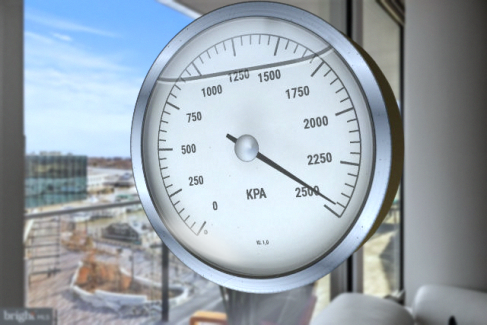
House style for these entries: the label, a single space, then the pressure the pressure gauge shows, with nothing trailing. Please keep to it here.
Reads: 2450 kPa
